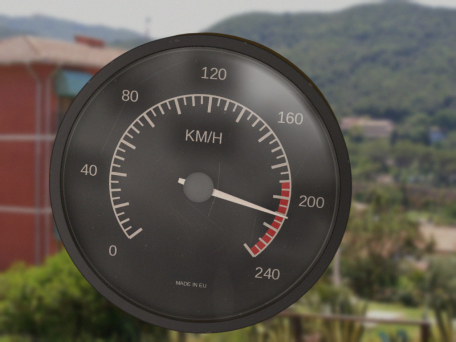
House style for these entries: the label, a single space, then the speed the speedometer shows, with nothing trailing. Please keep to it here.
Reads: 210 km/h
